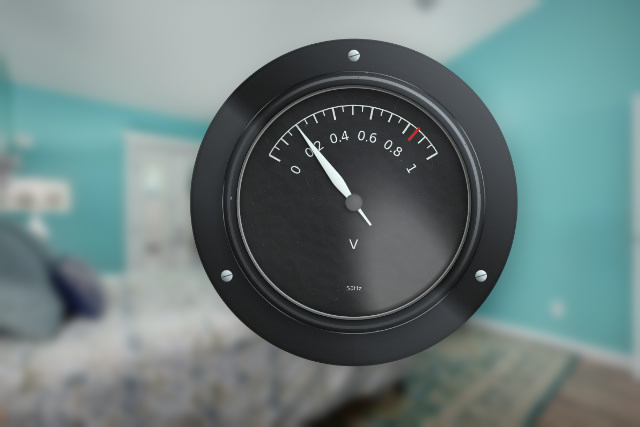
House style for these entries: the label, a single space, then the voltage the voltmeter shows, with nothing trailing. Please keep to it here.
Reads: 0.2 V
